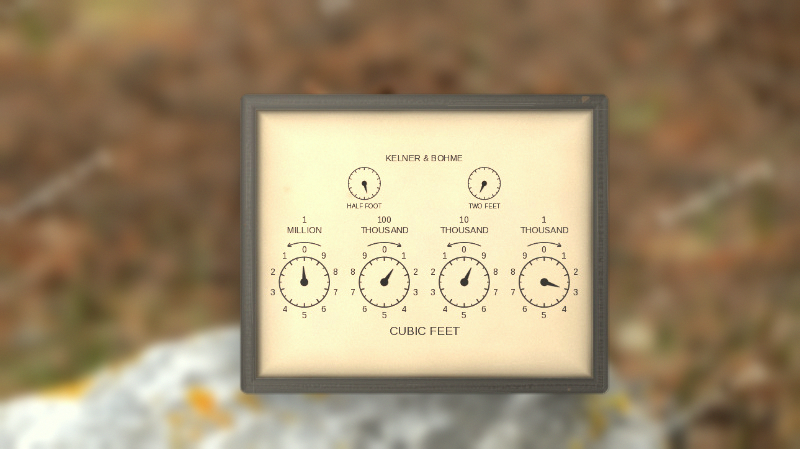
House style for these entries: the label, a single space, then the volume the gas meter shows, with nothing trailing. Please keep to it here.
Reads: 9300 ft³
